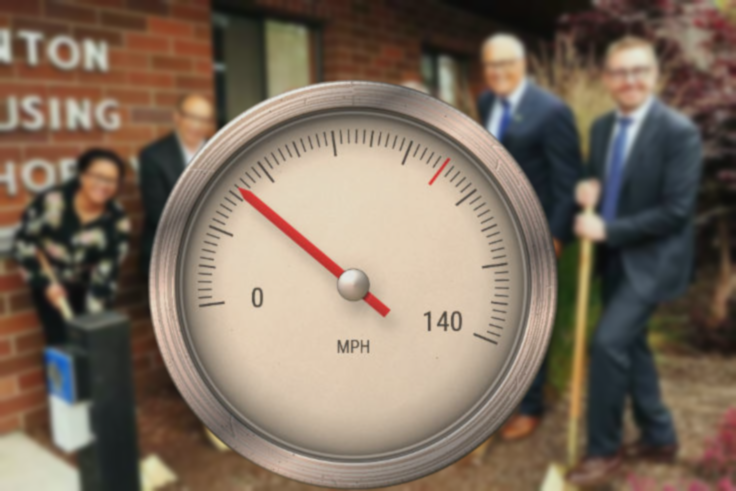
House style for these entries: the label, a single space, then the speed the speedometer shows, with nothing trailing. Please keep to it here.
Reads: 32 mph
